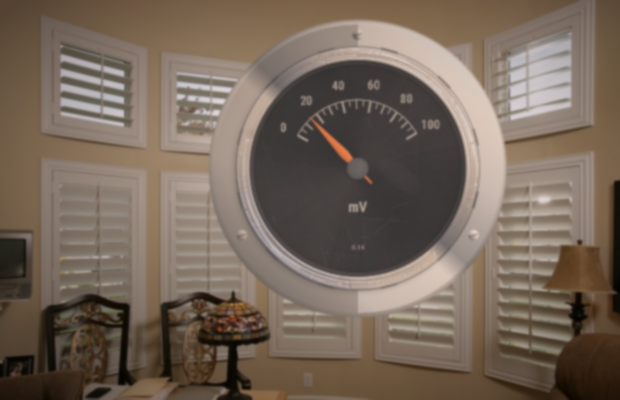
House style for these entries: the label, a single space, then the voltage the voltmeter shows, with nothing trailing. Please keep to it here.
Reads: 15 mV
